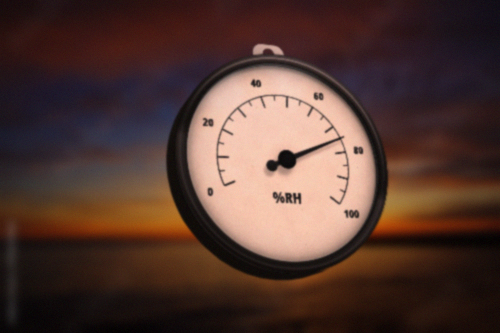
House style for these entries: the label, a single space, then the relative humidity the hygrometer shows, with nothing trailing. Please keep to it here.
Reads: 75 %
